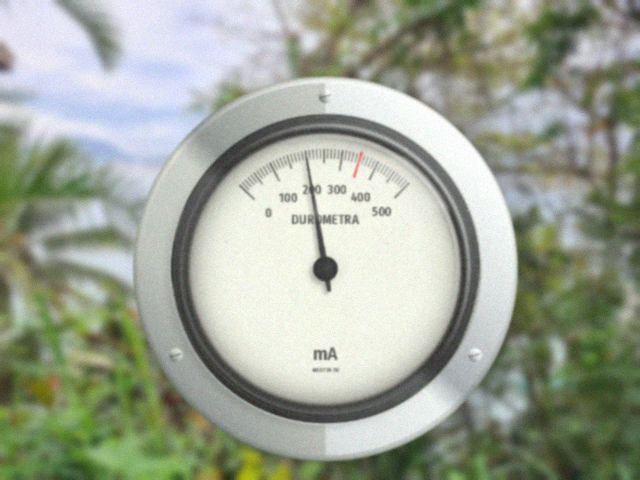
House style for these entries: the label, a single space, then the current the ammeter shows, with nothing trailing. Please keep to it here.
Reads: 200 mA
